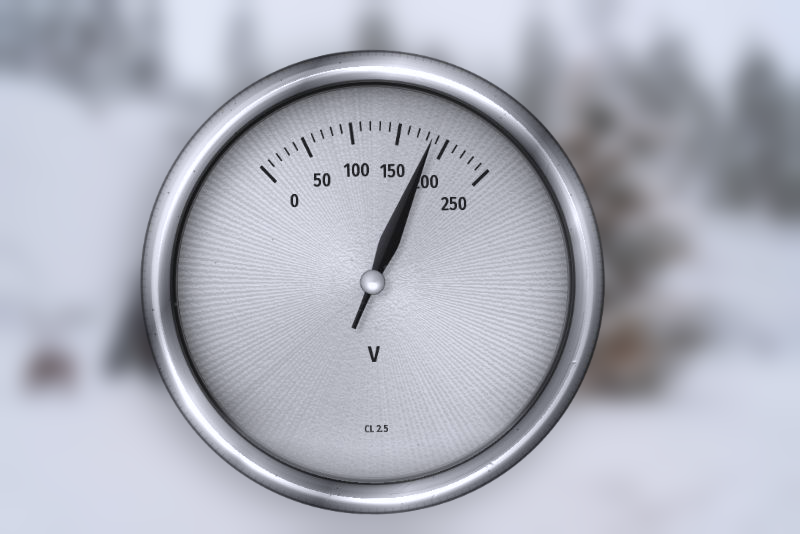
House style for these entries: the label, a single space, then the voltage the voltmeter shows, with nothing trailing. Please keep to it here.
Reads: 185 V
